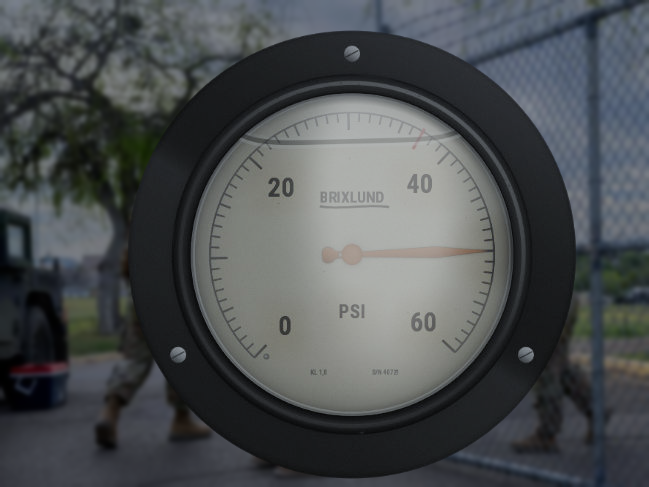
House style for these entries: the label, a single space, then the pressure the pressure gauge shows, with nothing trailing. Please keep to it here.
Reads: 50 psi
